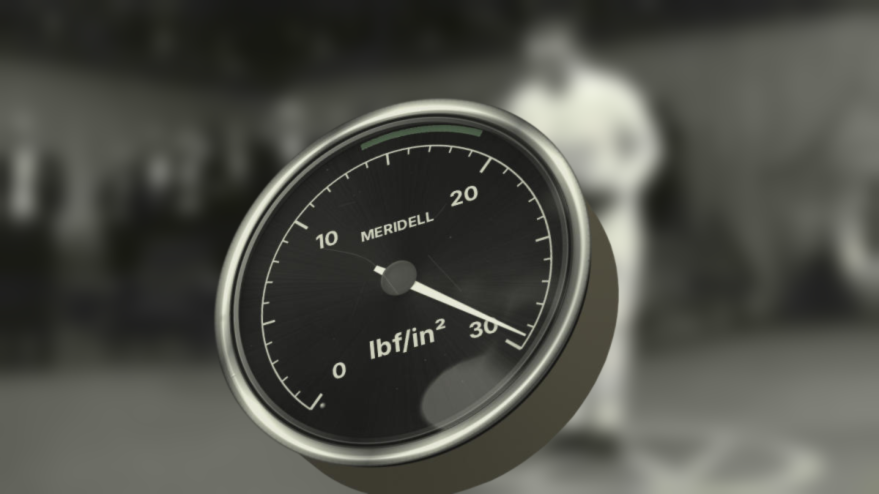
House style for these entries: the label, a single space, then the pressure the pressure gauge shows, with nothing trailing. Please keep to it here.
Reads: 29.5 psi
